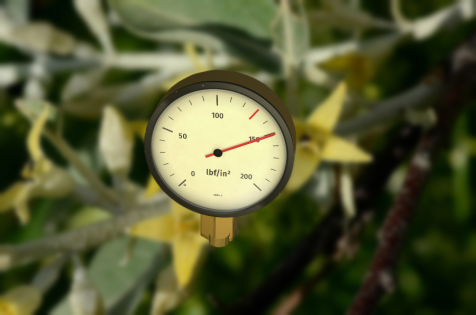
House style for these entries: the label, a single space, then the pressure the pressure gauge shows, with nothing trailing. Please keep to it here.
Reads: 150 psi
